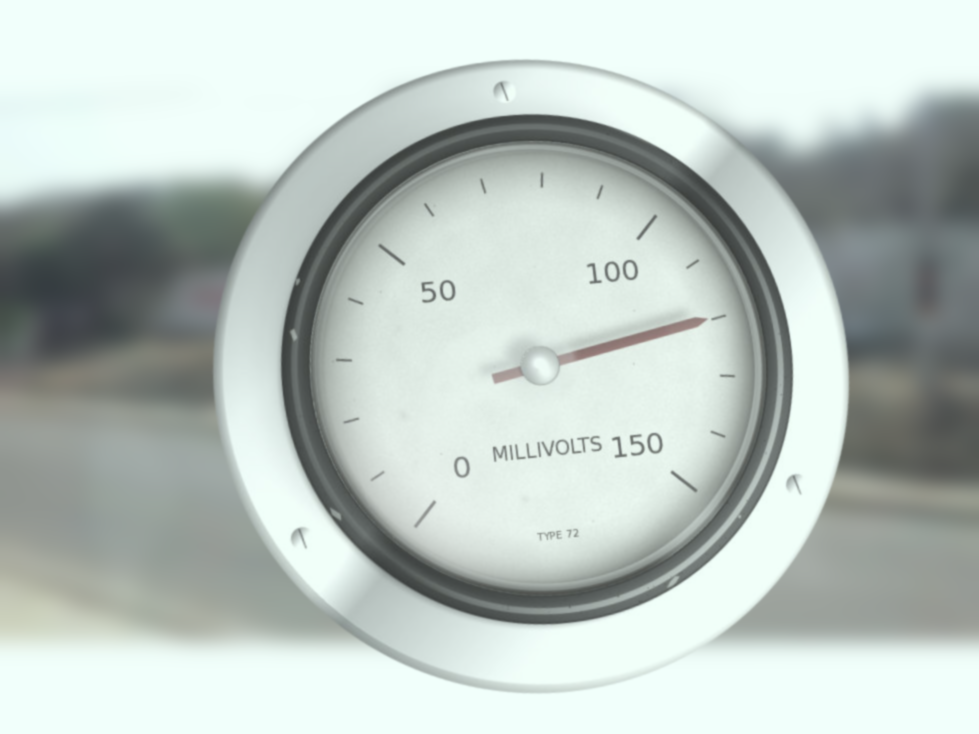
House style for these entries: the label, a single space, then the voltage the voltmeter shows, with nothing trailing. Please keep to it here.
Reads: 120 mV
